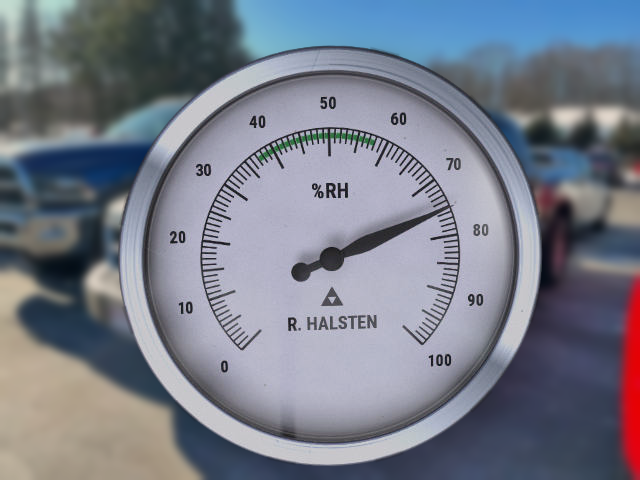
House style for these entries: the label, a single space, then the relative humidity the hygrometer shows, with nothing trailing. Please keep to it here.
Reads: 75 %
